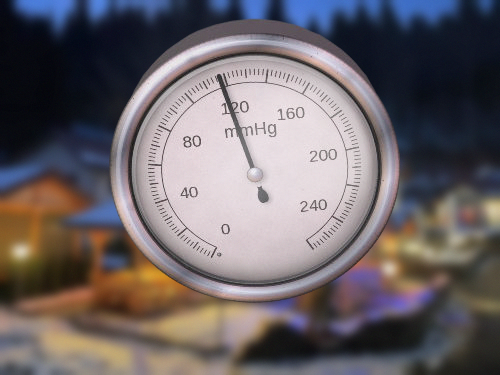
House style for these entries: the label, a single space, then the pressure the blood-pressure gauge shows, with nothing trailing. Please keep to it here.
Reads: 118 mmHg
